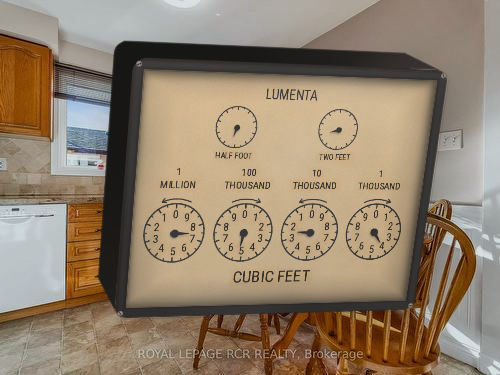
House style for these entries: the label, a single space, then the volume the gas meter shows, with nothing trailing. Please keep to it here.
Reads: 752400 ft³
